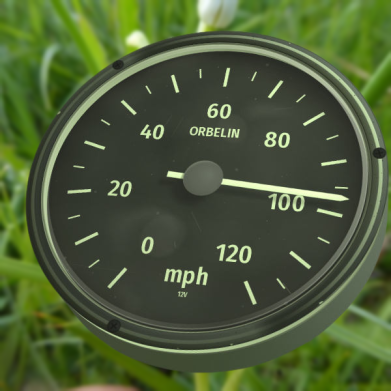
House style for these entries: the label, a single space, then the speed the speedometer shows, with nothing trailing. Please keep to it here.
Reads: 97.5 mph
